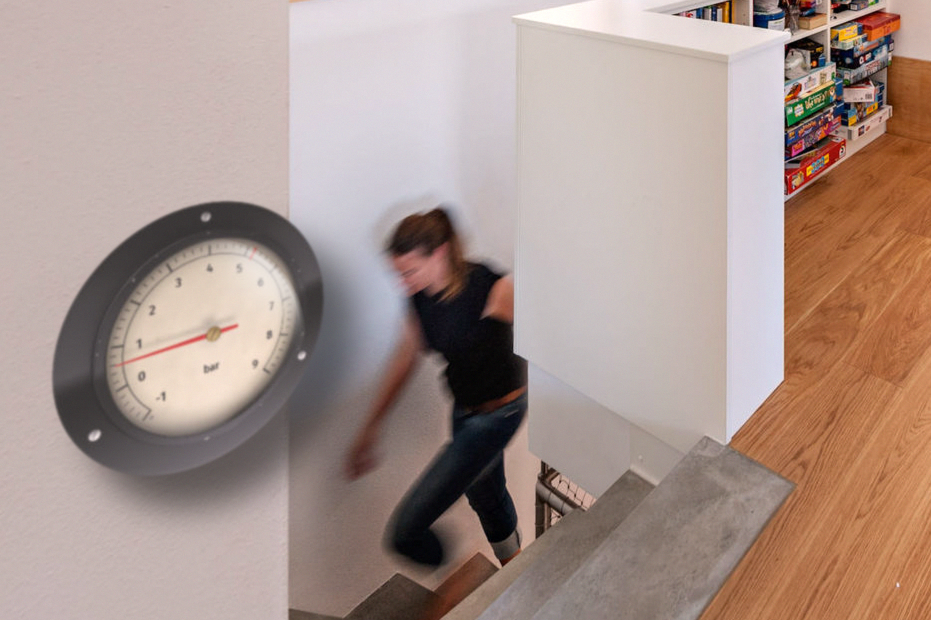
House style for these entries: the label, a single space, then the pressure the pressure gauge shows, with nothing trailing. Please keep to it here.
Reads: 0.6 bar
